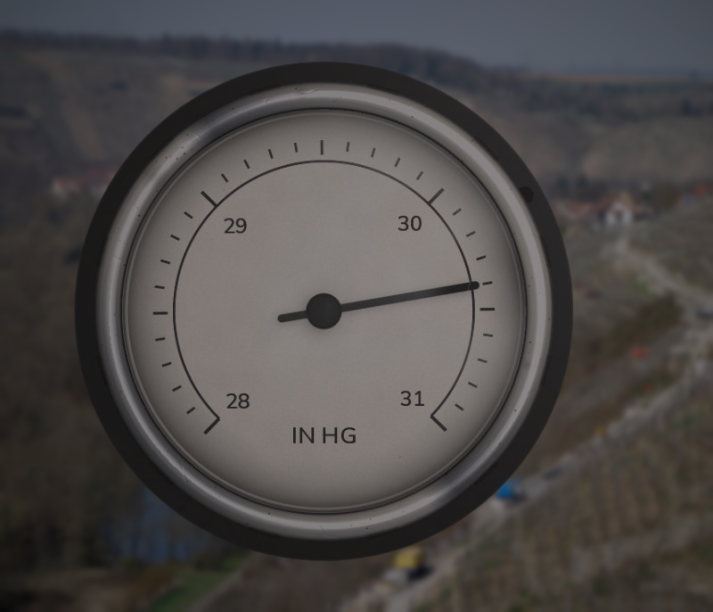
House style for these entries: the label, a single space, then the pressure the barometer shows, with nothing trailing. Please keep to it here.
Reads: 30.4 inHg
